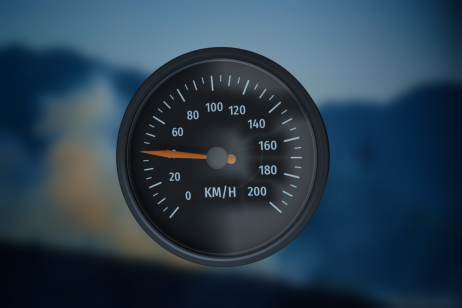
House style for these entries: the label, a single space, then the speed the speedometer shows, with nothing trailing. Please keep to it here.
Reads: 40 km/h
